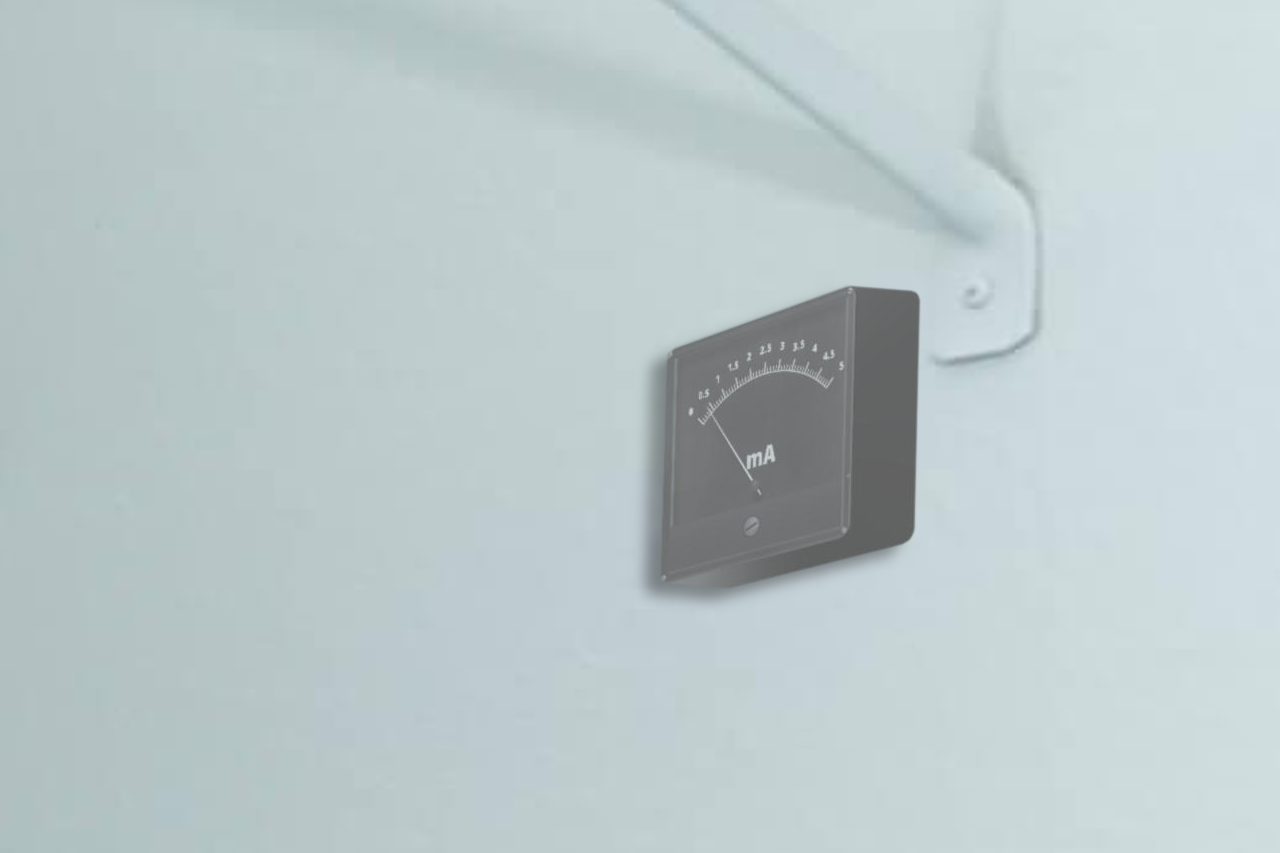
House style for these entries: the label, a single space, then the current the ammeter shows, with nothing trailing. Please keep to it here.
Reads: 0.5 mA
